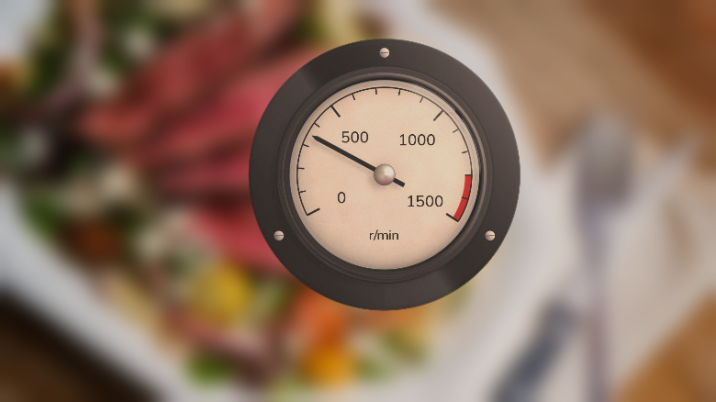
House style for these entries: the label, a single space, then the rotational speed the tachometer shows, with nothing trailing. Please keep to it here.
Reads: 350 rpm
